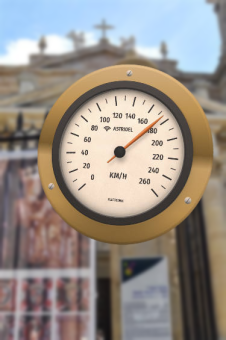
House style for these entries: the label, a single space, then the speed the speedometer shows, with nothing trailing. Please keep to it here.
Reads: 175 km/h
